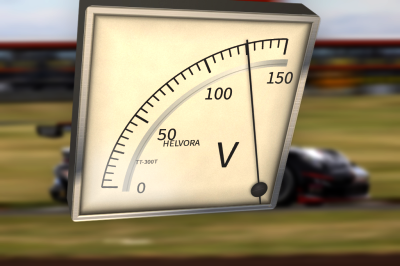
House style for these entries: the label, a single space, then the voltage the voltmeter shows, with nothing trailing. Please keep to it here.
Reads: 125 V
